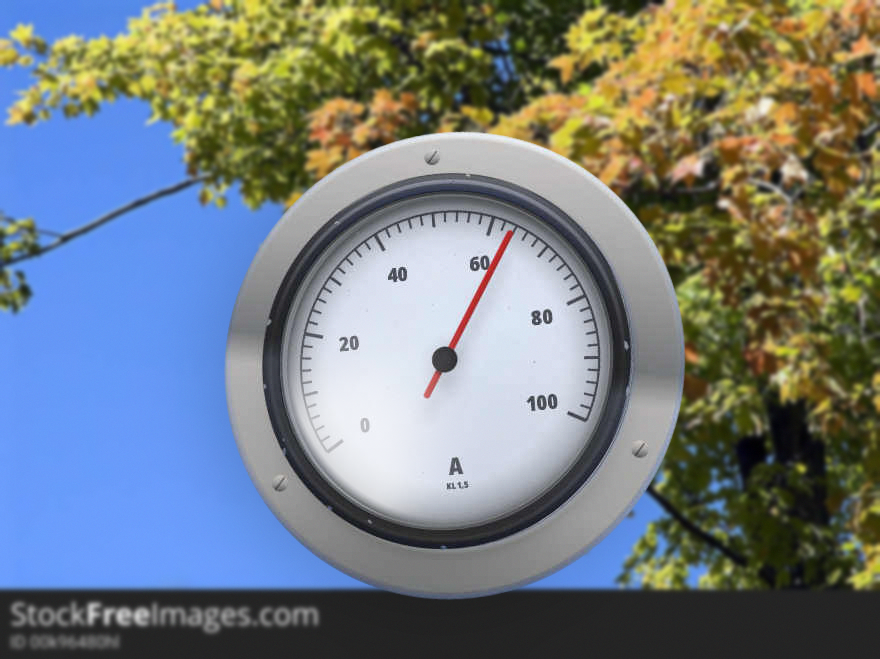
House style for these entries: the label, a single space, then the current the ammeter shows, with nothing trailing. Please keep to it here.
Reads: 64 A
